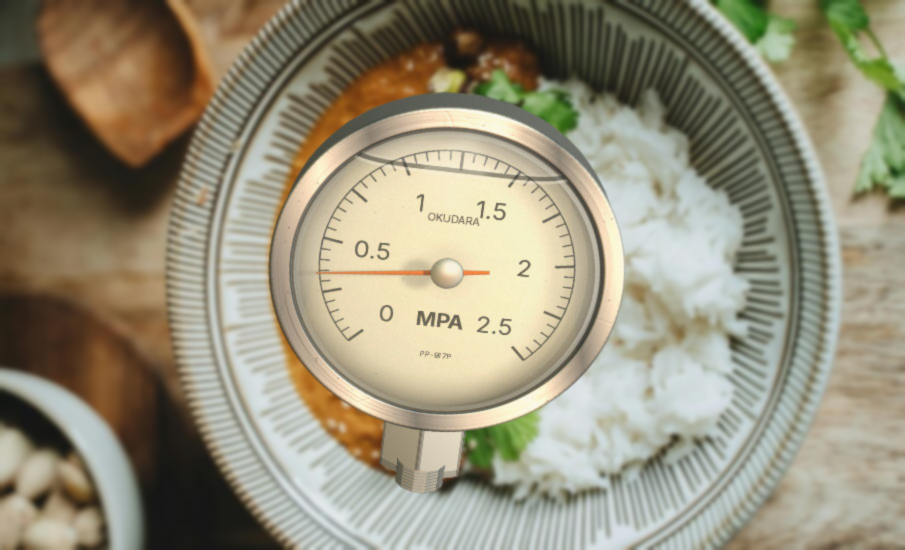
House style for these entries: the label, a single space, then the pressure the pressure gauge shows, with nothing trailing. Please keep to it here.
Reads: 0.35 MPa
